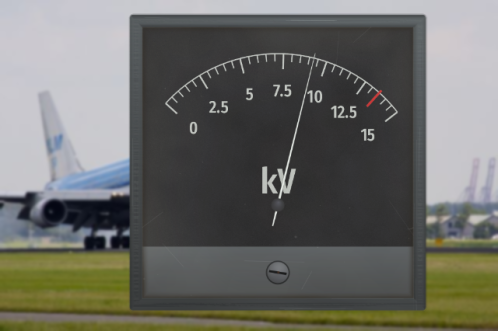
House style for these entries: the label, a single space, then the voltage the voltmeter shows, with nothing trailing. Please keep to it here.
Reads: 9.25 kV
